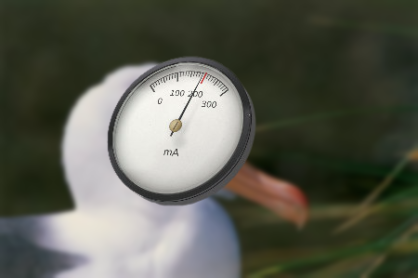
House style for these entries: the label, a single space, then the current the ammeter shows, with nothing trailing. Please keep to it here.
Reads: 200 mA
